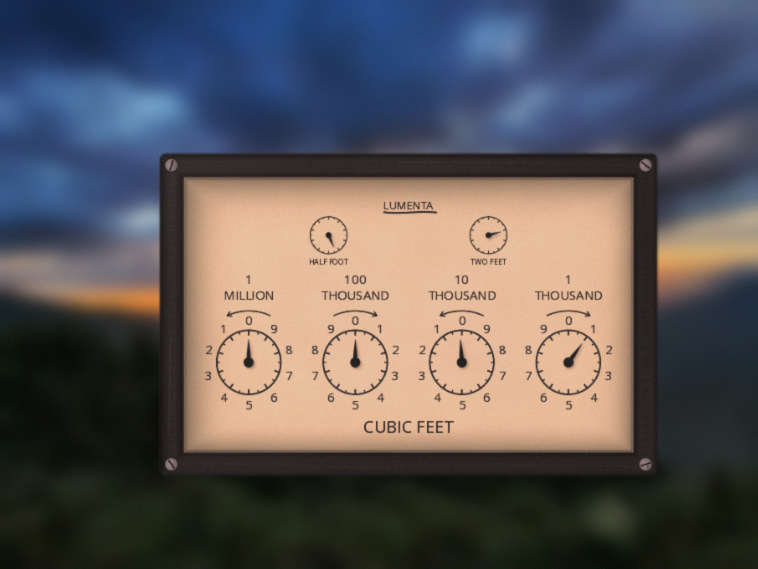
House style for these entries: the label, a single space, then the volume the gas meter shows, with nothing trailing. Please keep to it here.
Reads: 100 ft³
